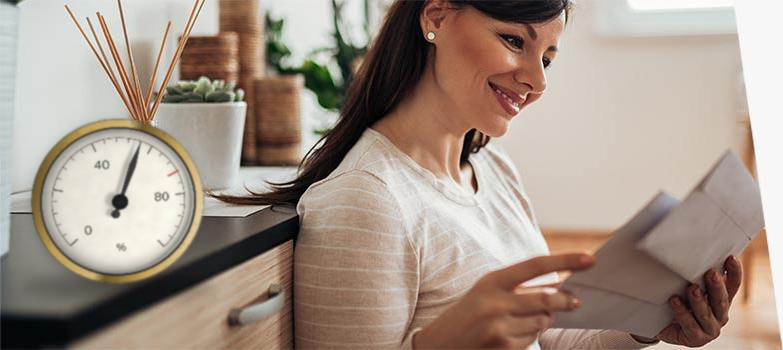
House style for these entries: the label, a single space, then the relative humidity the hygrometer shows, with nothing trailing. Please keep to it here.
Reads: 56 %
